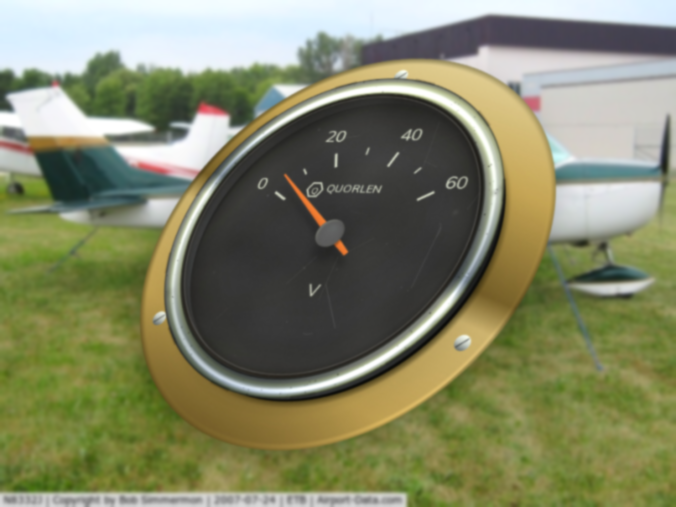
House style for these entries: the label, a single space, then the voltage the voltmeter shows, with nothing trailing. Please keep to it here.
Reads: 5 V
